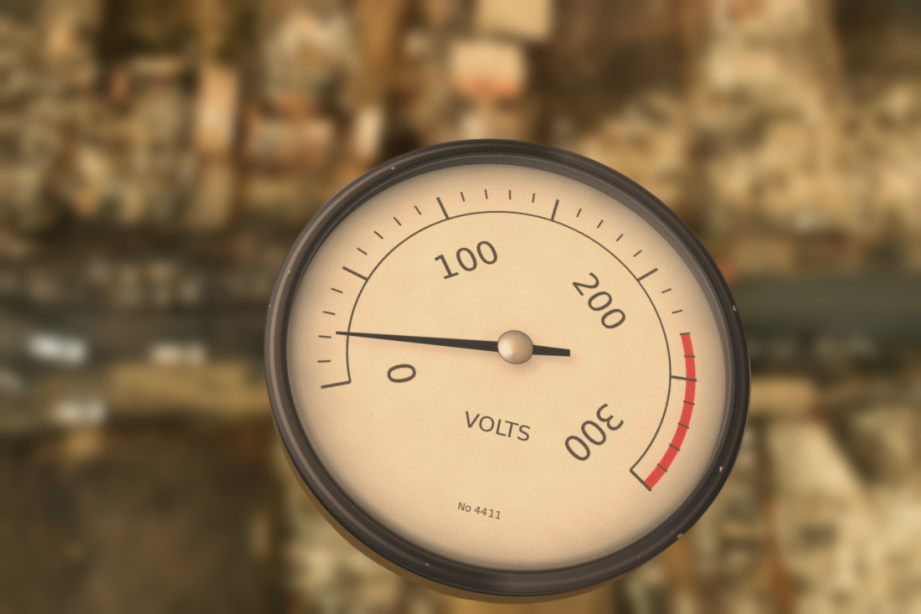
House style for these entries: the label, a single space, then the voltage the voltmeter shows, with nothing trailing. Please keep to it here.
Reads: 20 V
